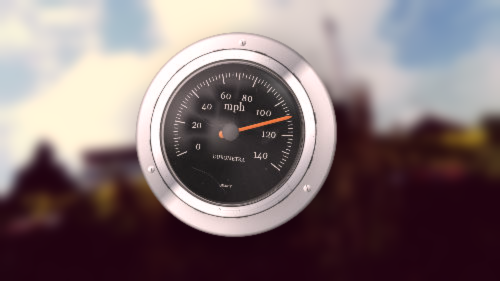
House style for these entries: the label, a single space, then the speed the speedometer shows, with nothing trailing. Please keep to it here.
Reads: 110 mph
